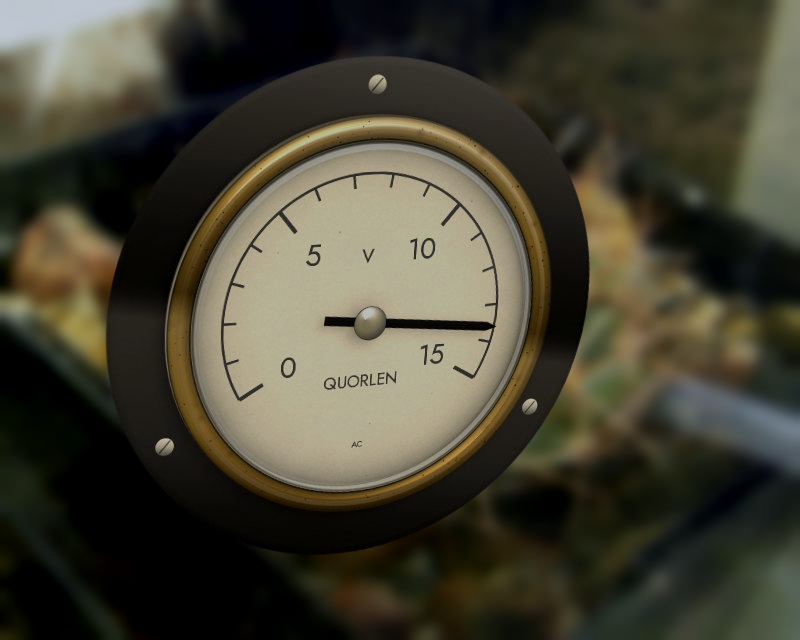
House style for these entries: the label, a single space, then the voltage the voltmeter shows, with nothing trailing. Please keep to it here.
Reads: 13.5 V
